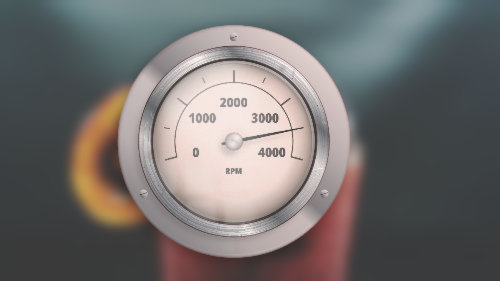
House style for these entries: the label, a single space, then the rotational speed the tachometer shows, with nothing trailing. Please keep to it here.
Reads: 3500 rpm
